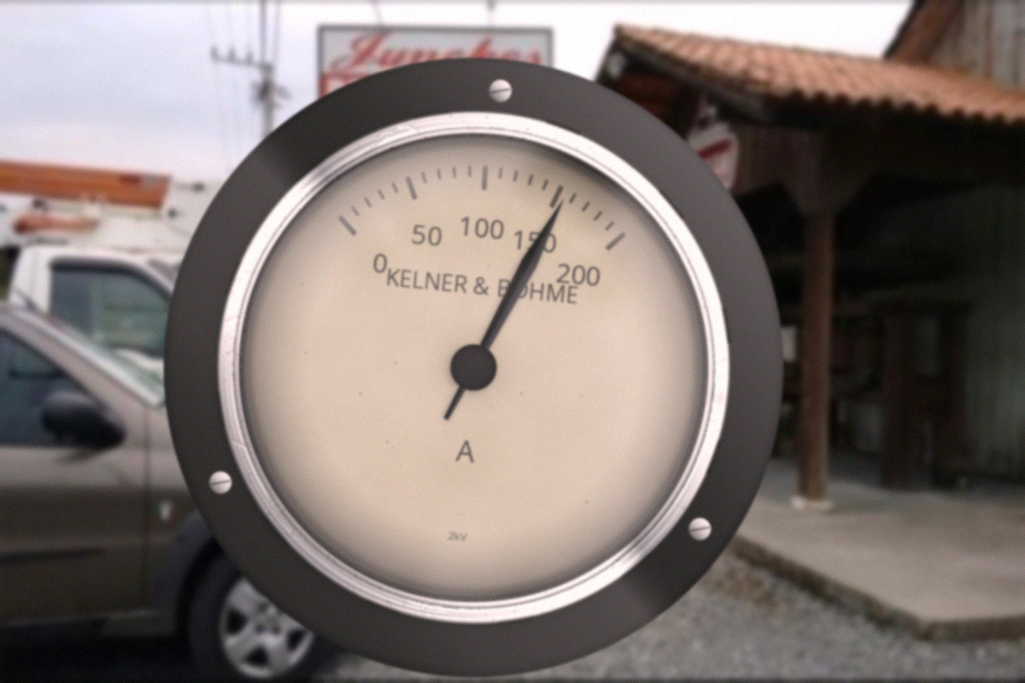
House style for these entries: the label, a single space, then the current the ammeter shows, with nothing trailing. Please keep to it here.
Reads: 155 A
